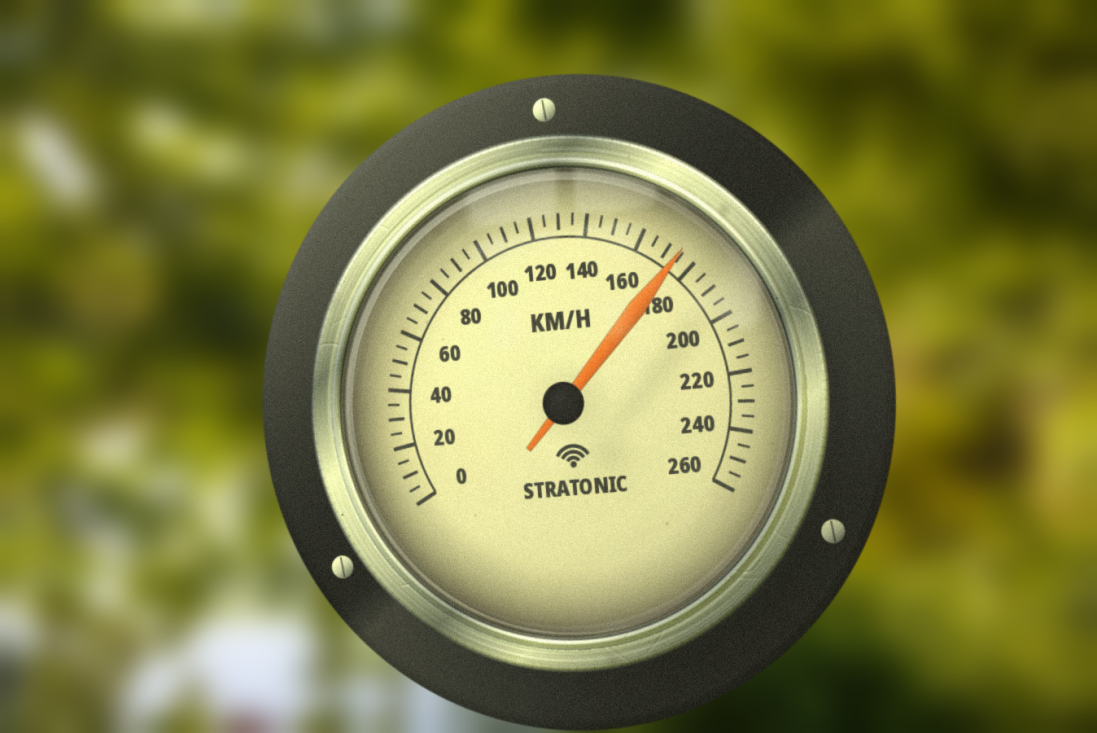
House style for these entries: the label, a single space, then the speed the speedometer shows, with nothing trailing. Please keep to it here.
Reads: 175 km/h
